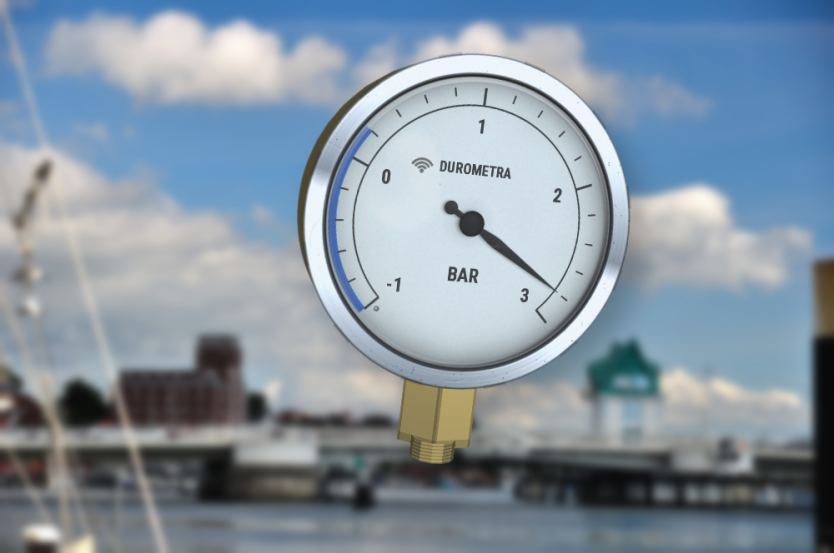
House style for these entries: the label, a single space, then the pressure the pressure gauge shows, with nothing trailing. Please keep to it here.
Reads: 2.8 bar
